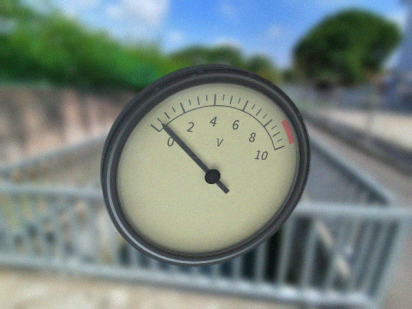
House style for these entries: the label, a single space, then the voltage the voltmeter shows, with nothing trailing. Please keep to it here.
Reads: 0.5 V
